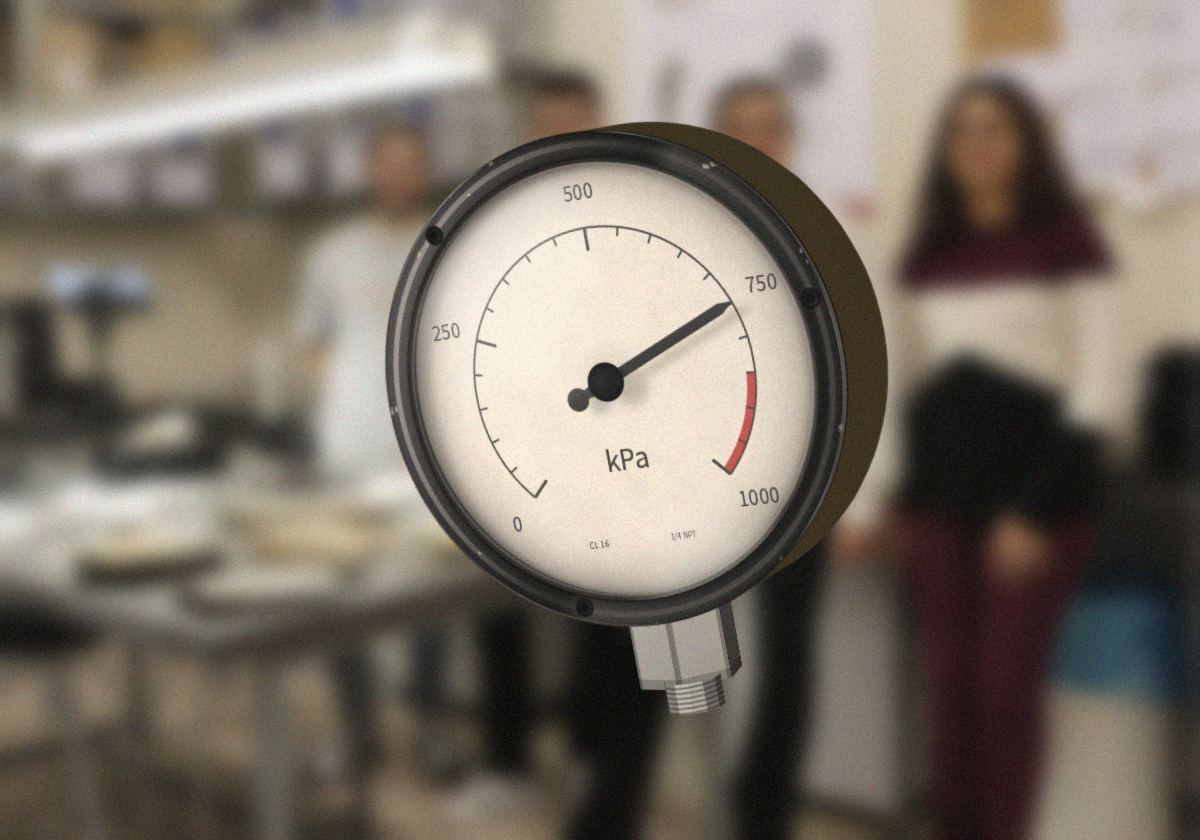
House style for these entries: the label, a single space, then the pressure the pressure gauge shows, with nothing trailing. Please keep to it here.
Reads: 750 kPa
